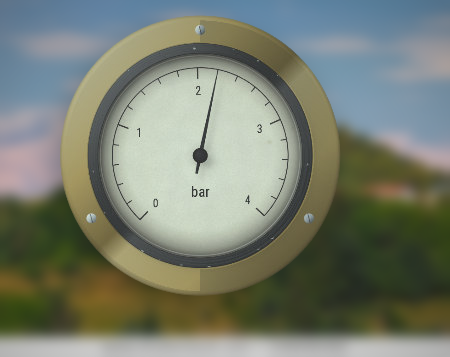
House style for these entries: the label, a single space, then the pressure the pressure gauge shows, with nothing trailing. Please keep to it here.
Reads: 2.2 bar
